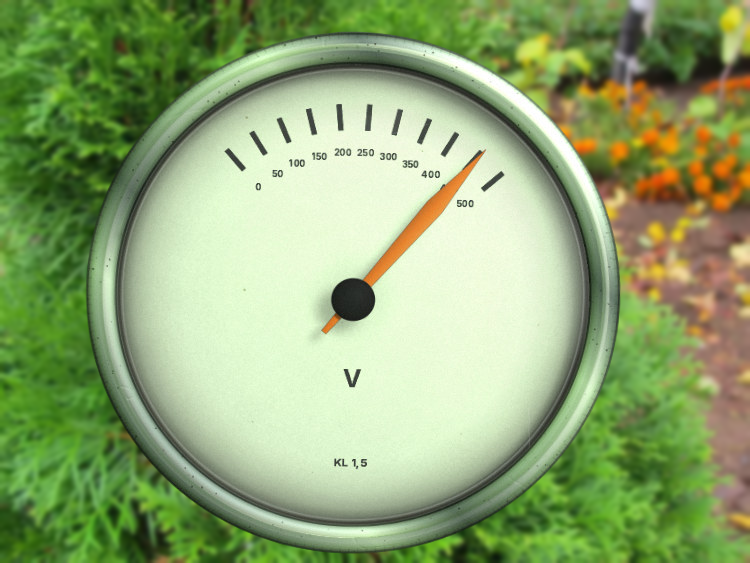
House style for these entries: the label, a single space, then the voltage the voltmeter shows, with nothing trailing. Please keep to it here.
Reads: 450 V
